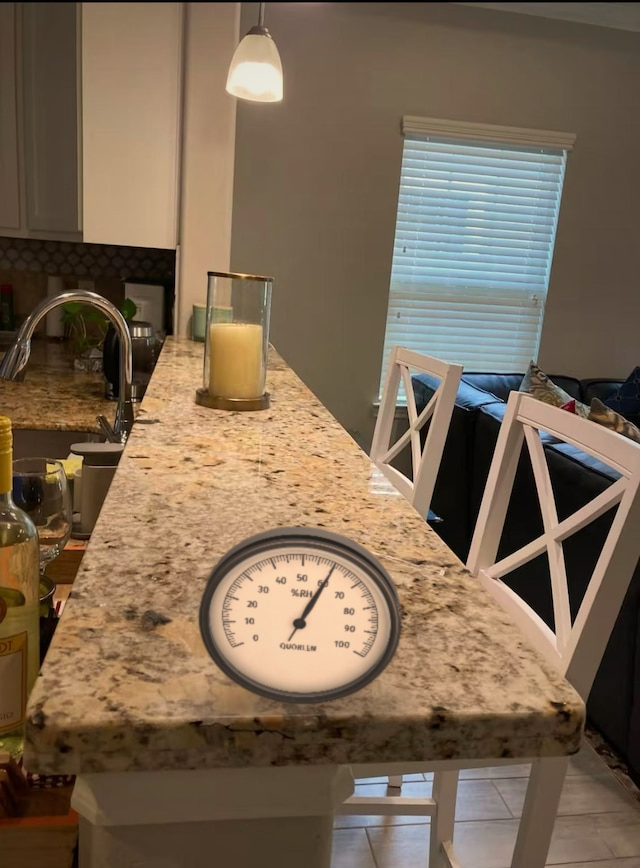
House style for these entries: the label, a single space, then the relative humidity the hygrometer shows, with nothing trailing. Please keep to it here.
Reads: 60 %
